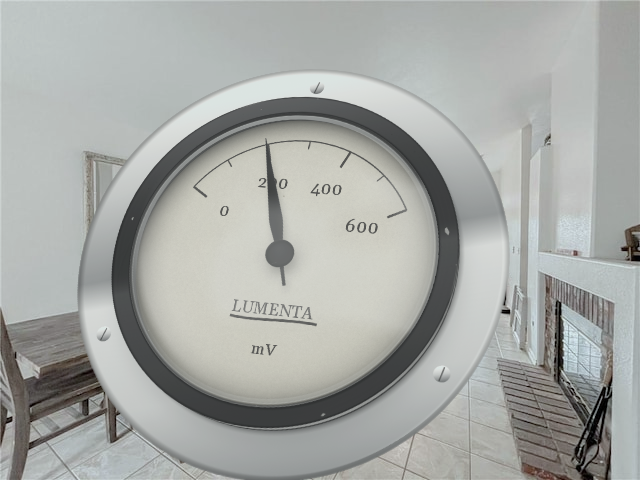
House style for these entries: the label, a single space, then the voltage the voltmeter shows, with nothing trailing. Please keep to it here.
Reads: 200 mV
